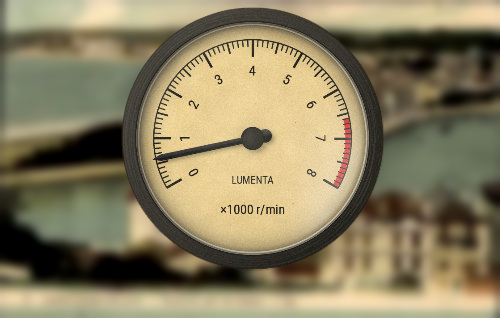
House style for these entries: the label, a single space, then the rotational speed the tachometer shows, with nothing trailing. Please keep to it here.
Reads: 600 rpm
